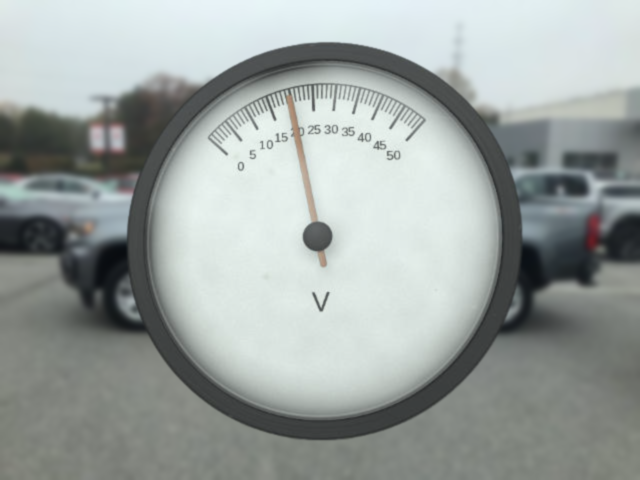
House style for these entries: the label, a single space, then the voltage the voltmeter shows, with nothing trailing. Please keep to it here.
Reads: 20 V
